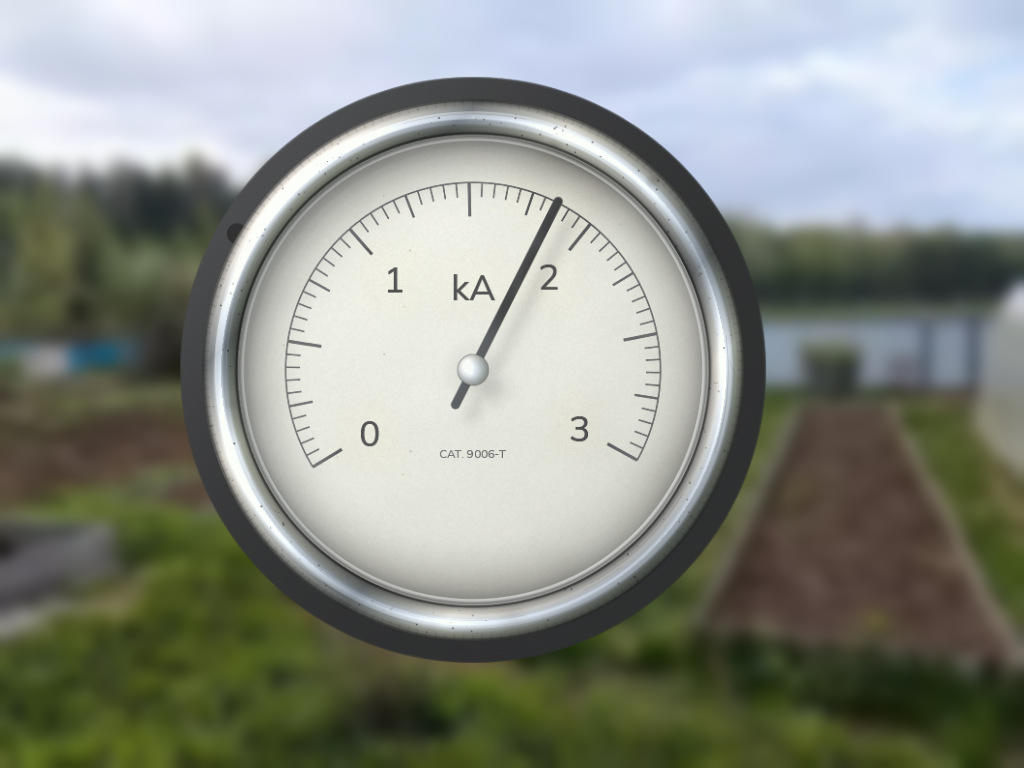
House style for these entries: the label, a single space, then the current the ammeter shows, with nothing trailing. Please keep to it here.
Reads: 1.85 kA
